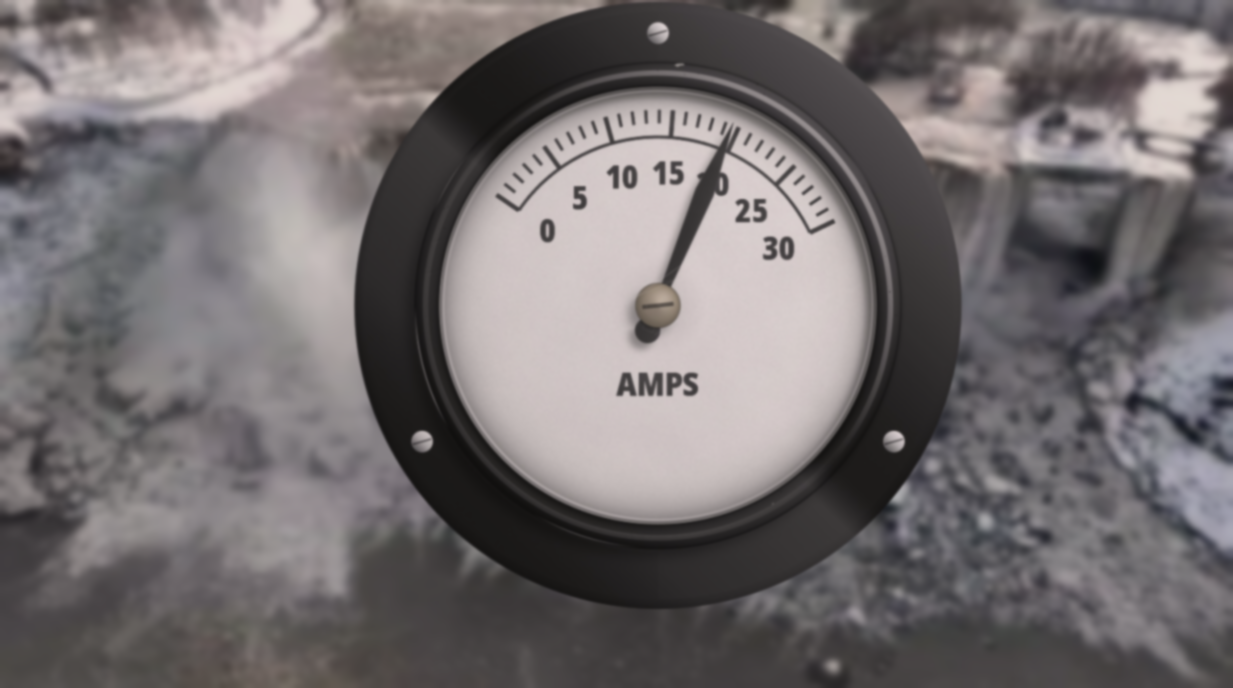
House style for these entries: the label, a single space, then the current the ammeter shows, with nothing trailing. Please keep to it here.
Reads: 19.5 A
